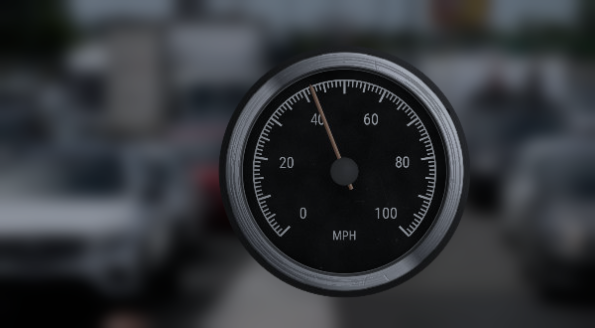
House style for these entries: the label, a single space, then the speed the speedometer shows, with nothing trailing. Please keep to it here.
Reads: 42 mph
